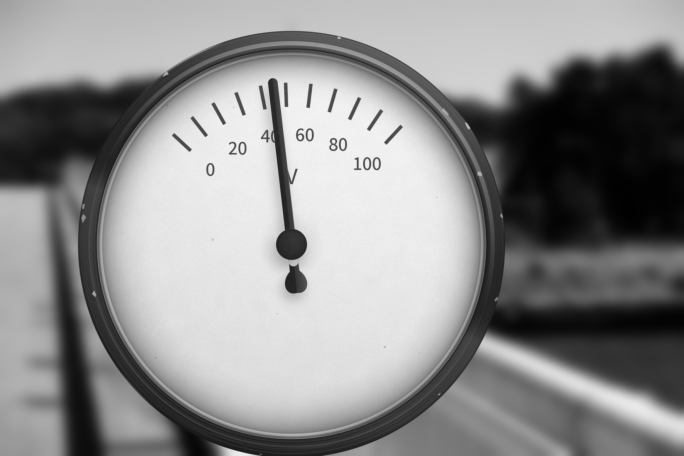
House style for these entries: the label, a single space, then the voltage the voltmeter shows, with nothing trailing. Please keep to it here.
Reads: 45 V
